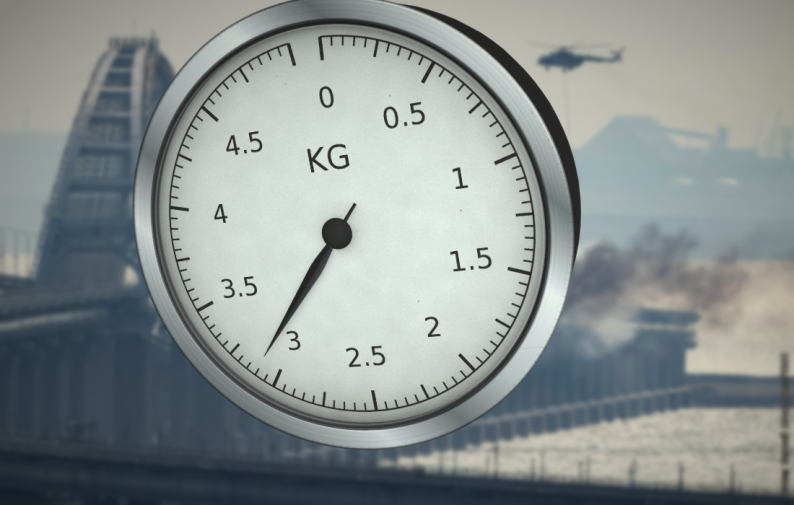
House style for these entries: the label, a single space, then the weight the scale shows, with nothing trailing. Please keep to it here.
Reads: 3.1 kg
